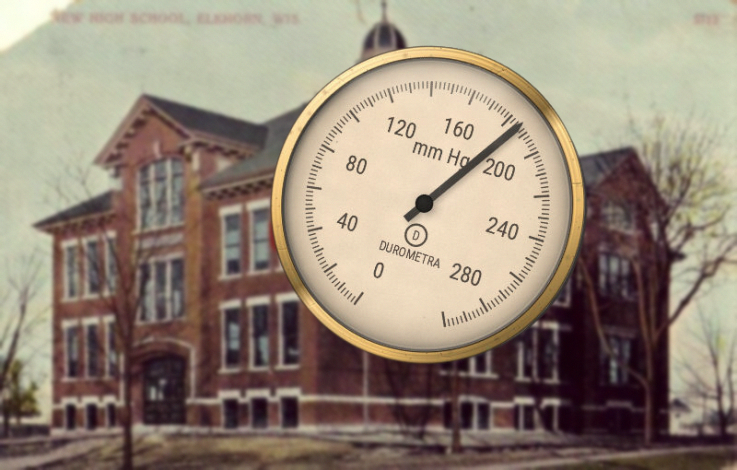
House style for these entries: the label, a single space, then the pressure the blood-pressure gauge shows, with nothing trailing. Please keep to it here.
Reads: 186 mmHg
